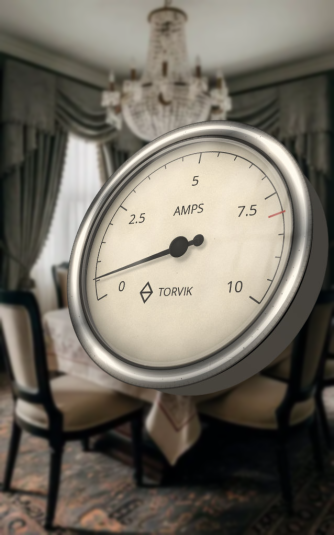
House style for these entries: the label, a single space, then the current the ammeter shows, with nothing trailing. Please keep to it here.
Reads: 0.5 A
